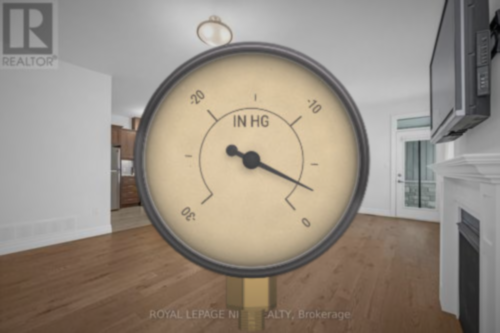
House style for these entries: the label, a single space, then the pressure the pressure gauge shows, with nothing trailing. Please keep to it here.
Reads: -2.5 inHg
